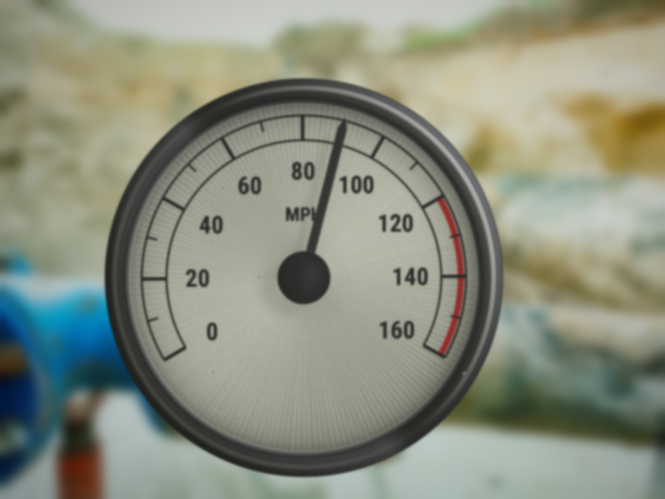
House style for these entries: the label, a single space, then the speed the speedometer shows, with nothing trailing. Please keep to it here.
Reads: 90 mph
